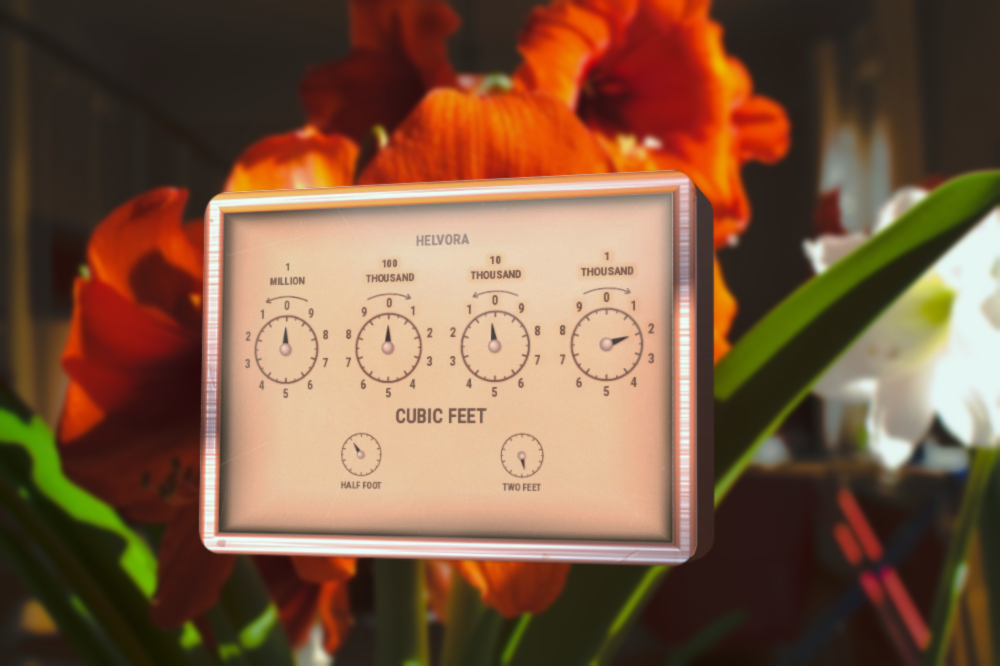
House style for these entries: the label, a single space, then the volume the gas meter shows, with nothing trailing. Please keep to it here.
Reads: 200 ft³
